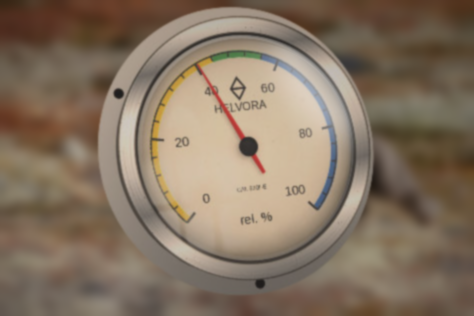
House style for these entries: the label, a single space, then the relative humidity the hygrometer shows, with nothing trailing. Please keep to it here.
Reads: 40 %
